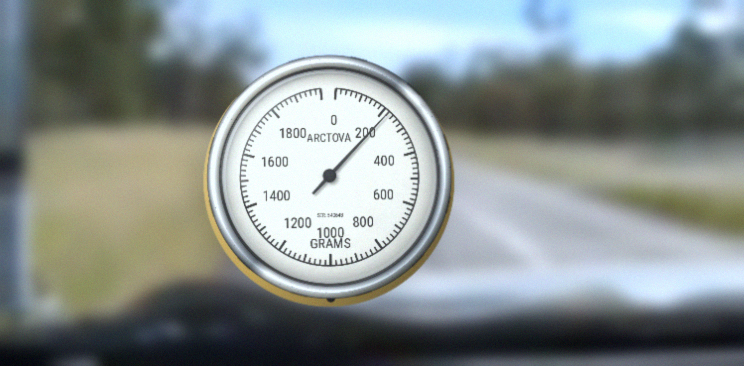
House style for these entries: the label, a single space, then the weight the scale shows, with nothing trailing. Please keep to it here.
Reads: 220 g
